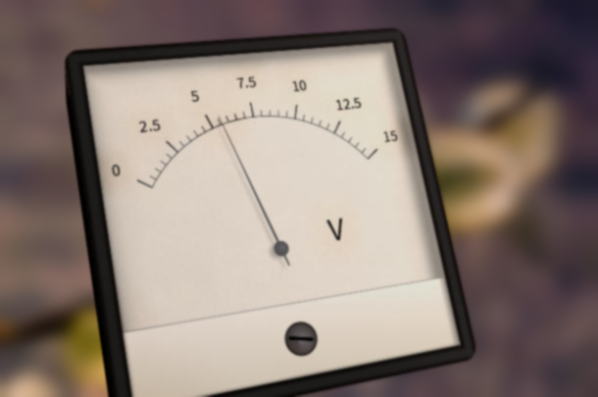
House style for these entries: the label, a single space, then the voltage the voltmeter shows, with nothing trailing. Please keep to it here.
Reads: 5.5 V
